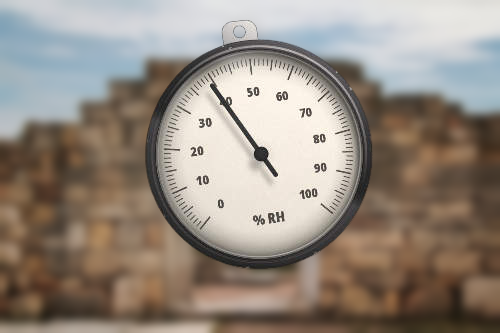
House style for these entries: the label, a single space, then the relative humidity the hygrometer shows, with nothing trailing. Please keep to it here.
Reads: 39 %
